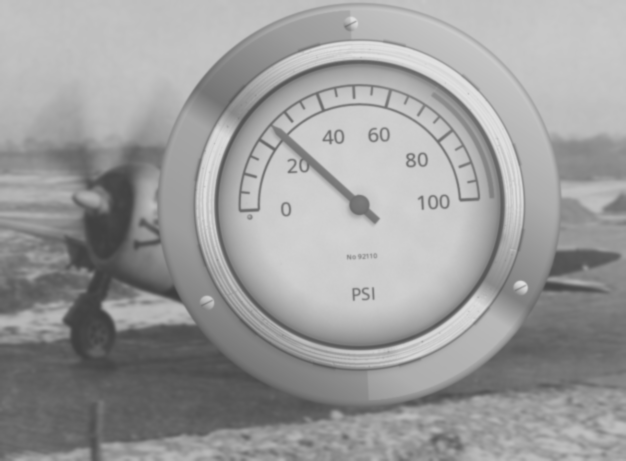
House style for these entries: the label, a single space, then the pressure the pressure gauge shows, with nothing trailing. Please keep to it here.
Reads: 25 psi
